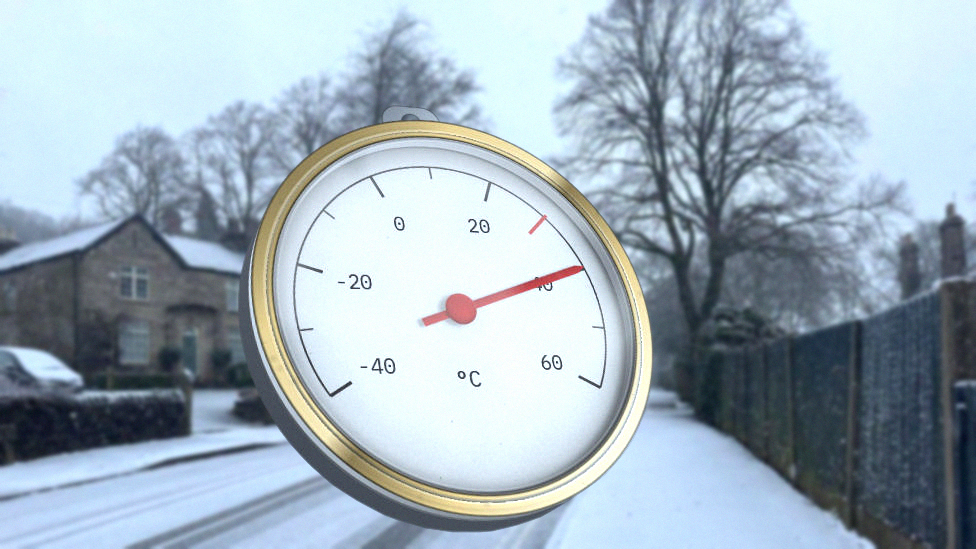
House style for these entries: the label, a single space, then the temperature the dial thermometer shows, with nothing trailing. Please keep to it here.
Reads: 40 °C
